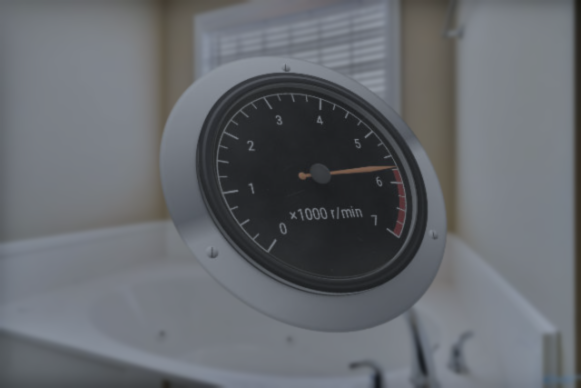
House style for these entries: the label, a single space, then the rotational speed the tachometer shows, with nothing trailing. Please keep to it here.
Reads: 5750 rpm
